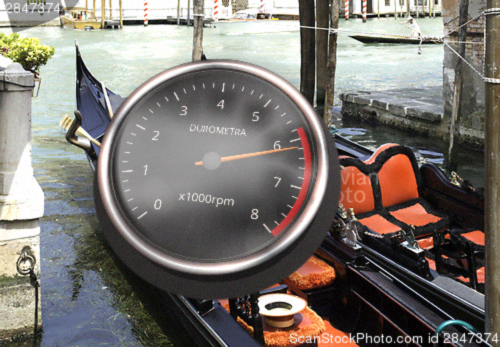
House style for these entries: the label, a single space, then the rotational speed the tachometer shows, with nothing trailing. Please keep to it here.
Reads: 6200 rpm
